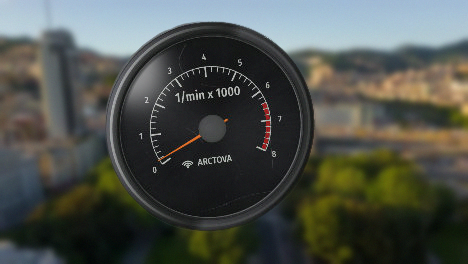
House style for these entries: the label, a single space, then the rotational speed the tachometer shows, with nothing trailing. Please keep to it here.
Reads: 200 rpm
